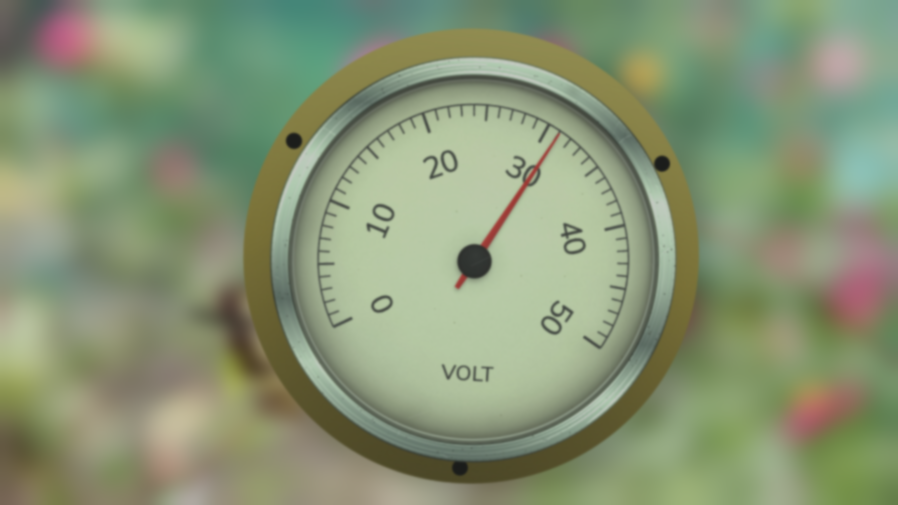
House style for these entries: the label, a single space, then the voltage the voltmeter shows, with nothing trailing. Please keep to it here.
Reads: 31 V
